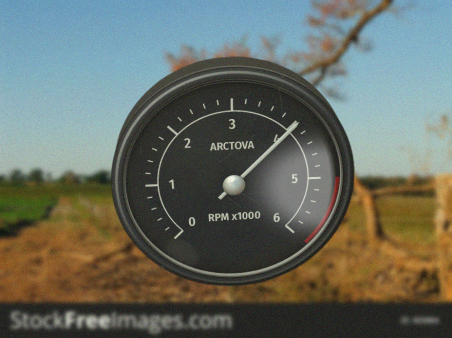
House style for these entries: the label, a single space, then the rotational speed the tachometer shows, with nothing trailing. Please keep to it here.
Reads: 4000 rpm
